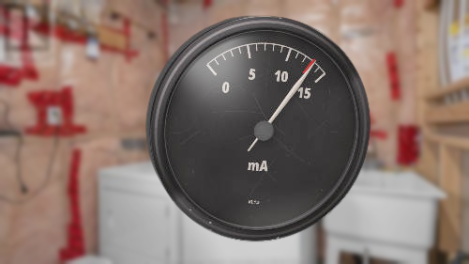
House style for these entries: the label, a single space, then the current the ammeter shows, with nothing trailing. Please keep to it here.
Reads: 13 mA
